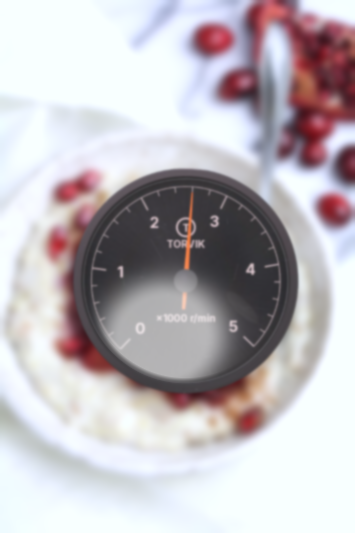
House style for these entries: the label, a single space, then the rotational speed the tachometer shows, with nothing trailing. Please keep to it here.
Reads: 2600 rpm
